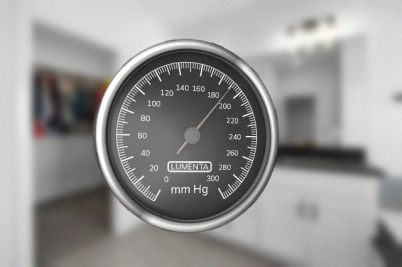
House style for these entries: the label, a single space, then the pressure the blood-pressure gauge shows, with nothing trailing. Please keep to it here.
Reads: 190 mmHg
